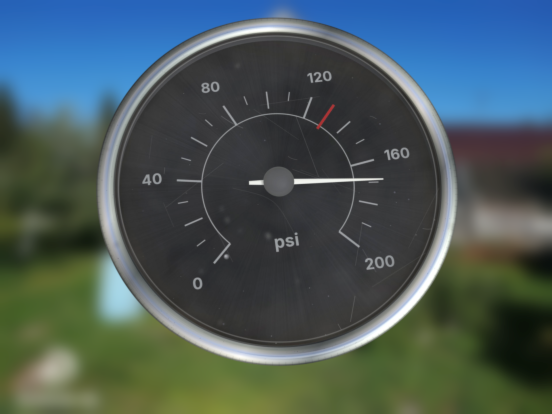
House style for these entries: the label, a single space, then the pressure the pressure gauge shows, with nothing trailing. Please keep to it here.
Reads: 170 psi
